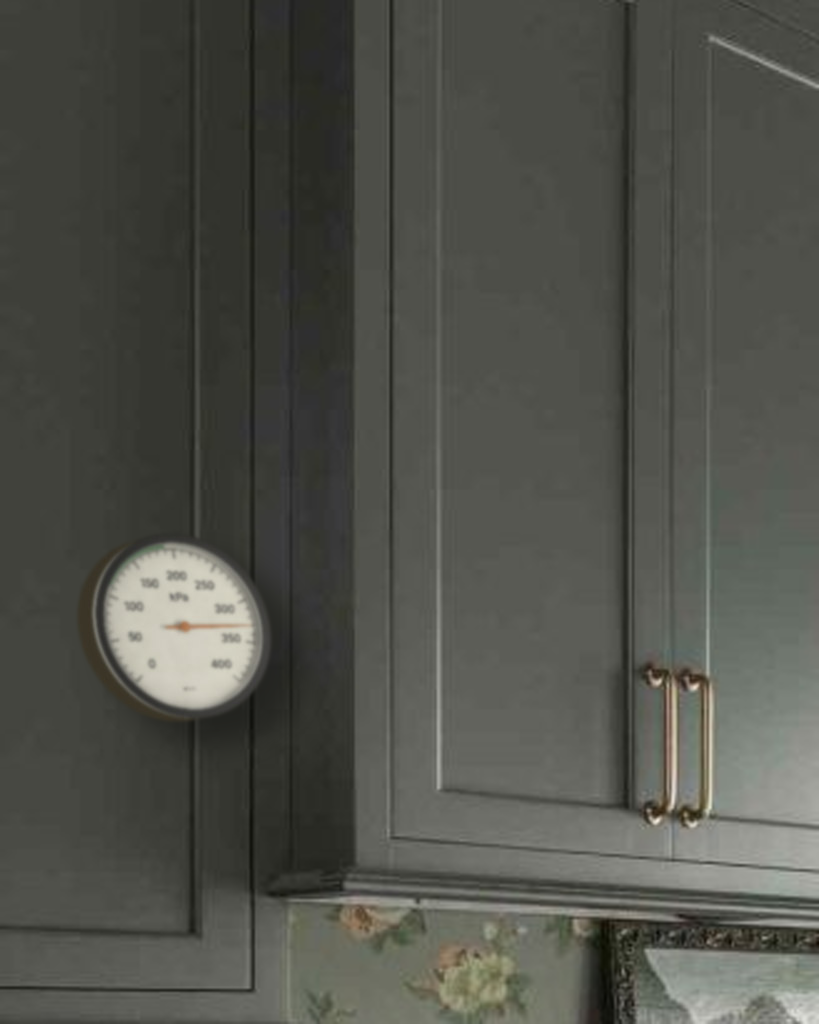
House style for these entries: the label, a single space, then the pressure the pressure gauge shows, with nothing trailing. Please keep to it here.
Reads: 330 kPa
